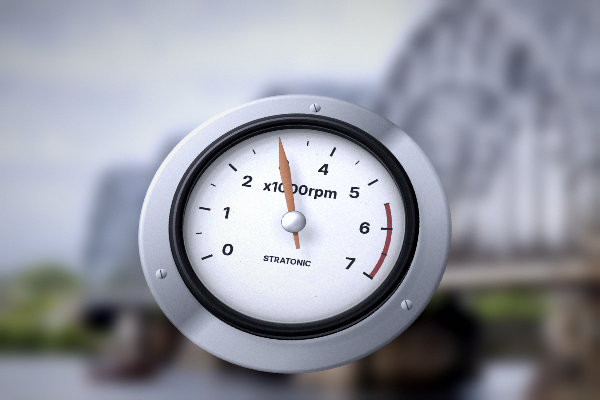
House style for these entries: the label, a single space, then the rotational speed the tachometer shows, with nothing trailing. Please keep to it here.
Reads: 3000 rpm
